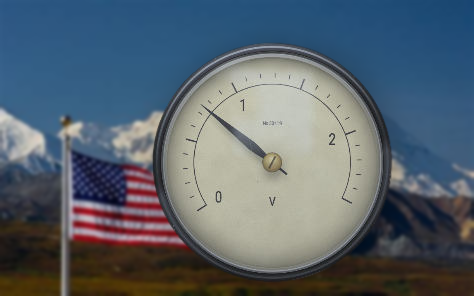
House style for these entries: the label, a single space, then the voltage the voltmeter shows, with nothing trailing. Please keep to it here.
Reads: 0.75 V
